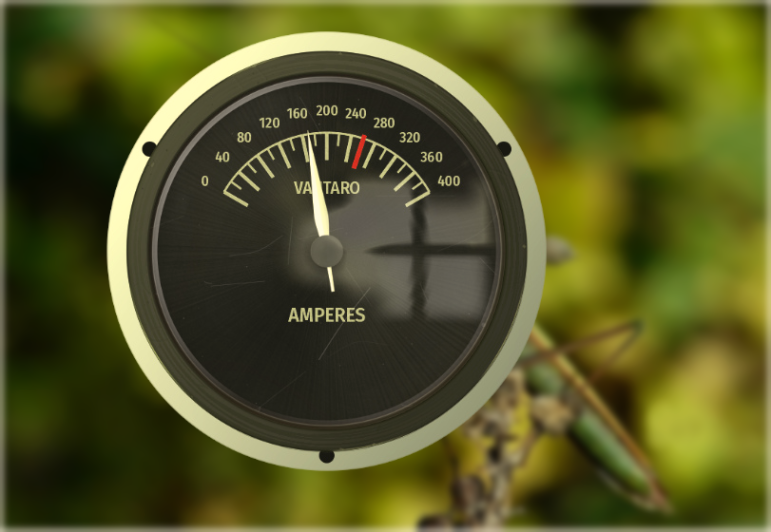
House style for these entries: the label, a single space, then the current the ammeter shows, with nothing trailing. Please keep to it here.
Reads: 170 A
